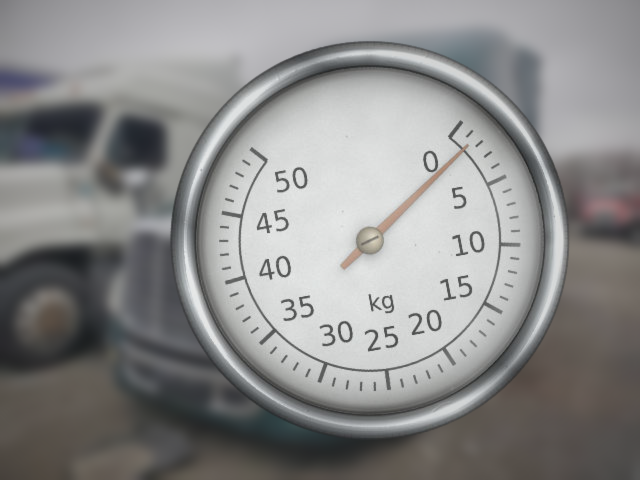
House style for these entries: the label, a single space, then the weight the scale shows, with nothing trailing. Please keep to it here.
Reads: 1.5 kg
